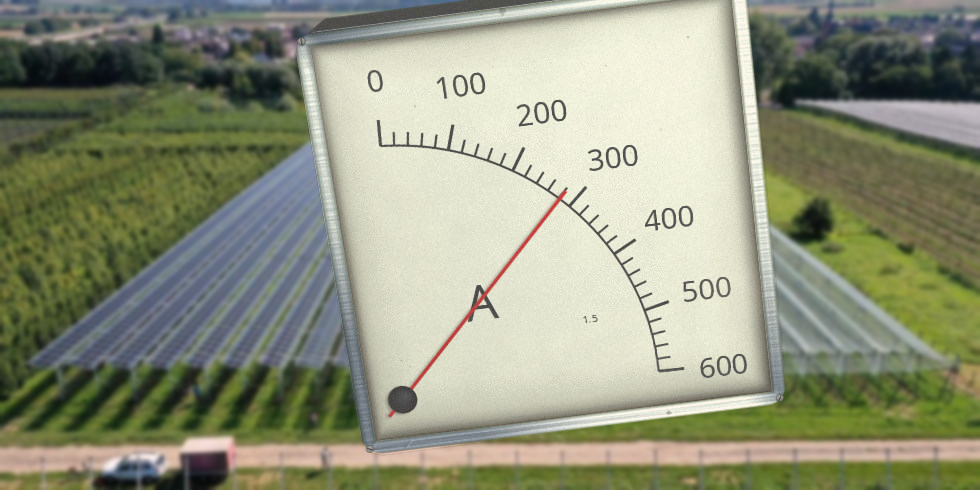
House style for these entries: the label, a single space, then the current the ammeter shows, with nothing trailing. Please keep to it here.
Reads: 280 A
